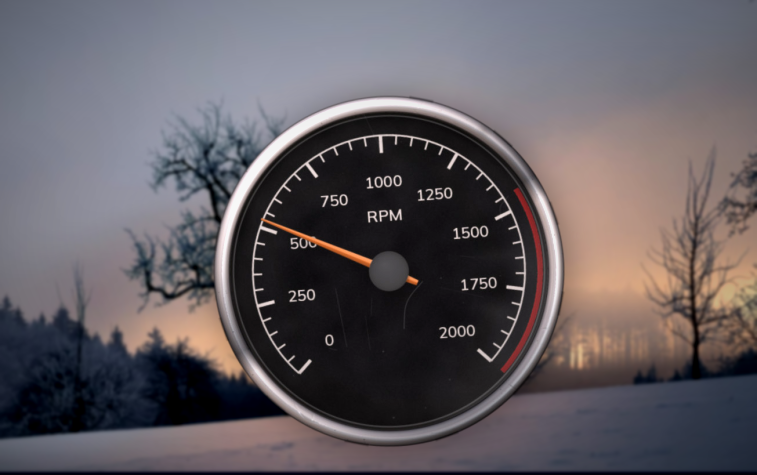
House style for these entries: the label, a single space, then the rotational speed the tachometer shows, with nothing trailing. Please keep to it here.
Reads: 525 rpm
